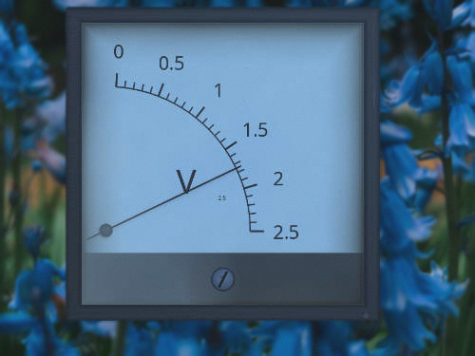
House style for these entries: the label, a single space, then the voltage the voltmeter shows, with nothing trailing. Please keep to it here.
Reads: 1.75 V
